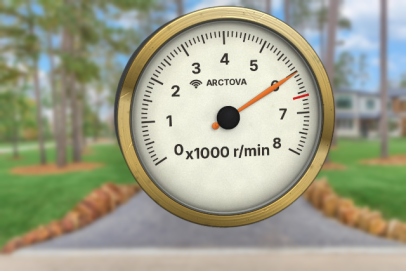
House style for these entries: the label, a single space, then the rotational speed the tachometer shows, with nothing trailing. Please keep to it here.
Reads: 6000 rpm
